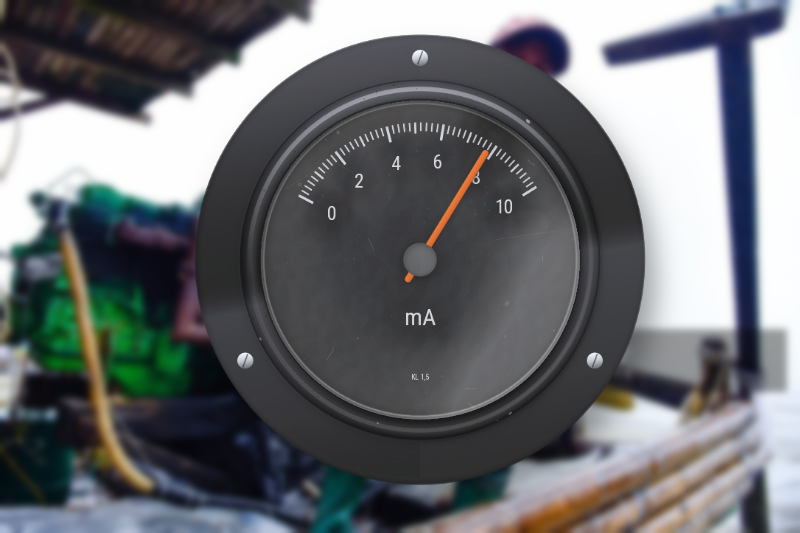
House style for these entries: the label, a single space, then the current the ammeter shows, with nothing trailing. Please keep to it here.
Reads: 7.8 mA
